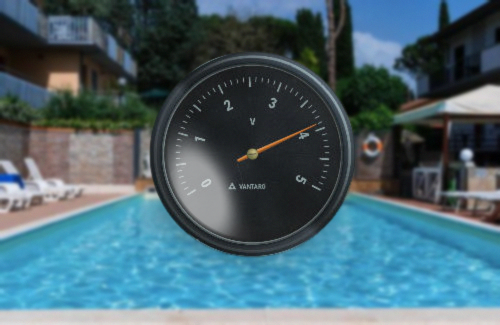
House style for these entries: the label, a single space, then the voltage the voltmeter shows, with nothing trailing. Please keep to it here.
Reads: 3.9 V
